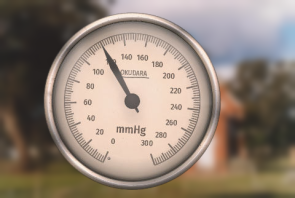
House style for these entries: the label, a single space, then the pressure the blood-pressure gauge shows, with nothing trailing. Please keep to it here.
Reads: 120 mmHg
